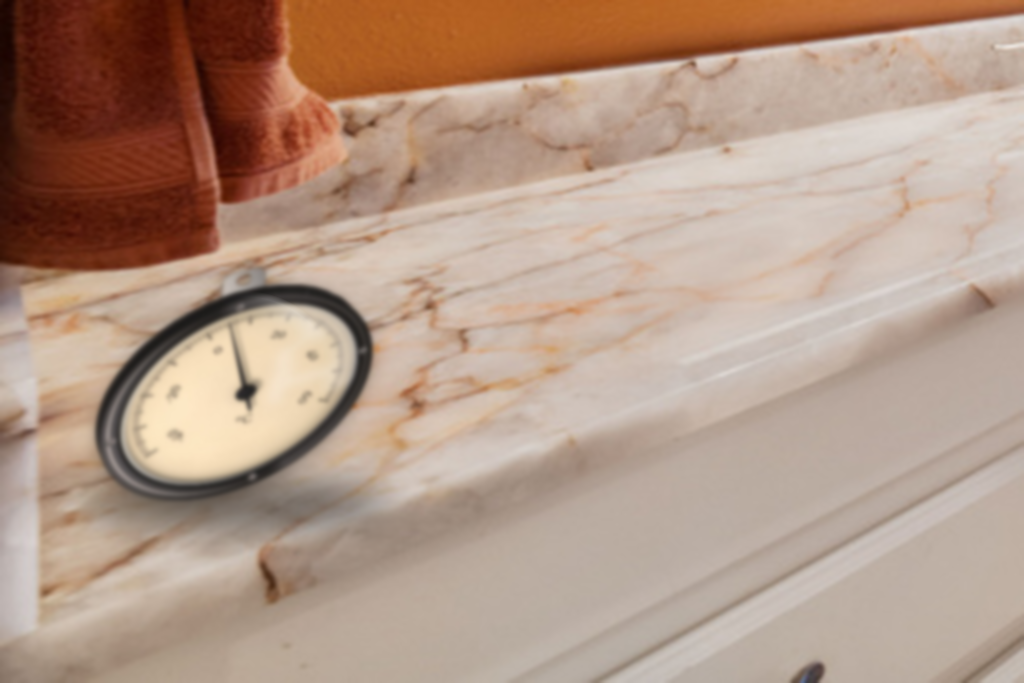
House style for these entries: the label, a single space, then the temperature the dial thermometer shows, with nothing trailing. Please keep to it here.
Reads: 5 °C
